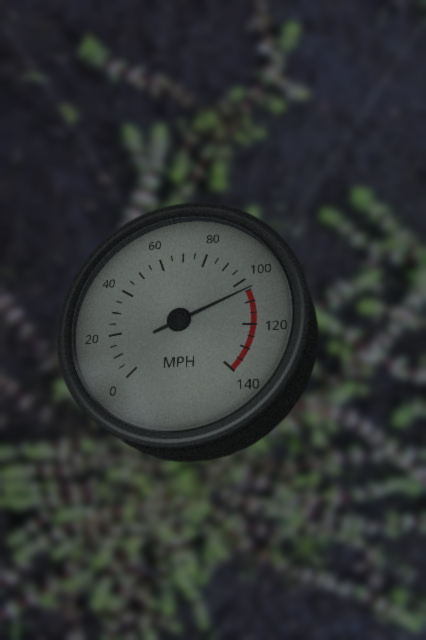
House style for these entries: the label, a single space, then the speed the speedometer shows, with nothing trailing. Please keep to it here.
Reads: 105 mph
